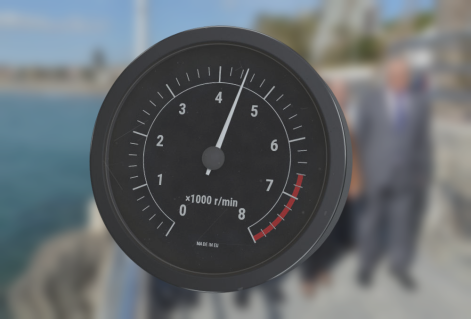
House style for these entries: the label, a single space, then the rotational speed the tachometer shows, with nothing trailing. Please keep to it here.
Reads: 4500 rpm
